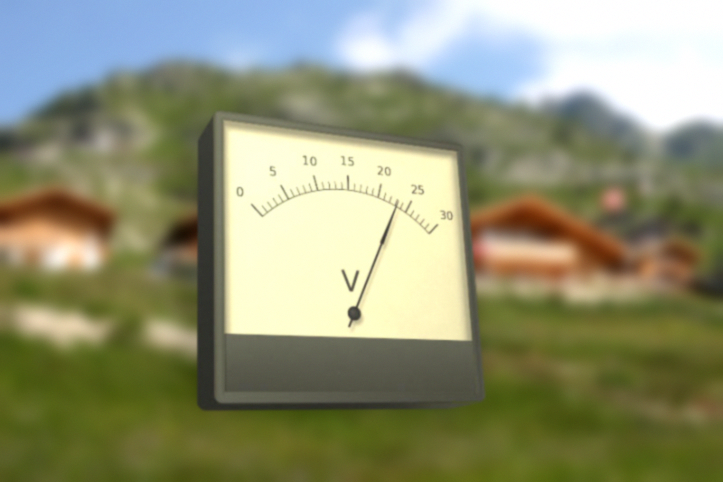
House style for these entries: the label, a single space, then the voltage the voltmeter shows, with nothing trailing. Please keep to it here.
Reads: 23 V
